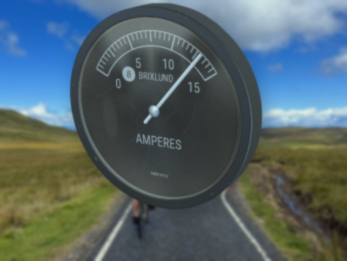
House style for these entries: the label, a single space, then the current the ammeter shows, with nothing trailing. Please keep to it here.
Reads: 13 A
